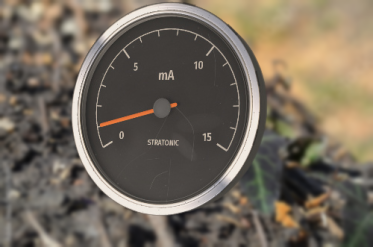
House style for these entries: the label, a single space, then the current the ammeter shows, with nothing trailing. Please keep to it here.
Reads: 1 mA
